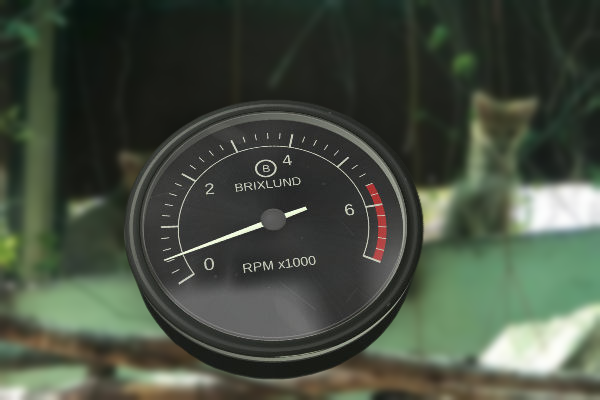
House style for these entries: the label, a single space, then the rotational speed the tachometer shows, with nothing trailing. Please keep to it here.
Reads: 400 rpm
